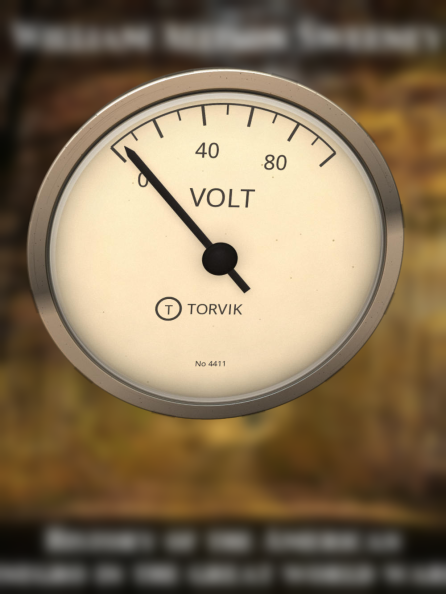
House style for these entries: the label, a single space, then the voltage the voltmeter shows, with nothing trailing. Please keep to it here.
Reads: 5 V
